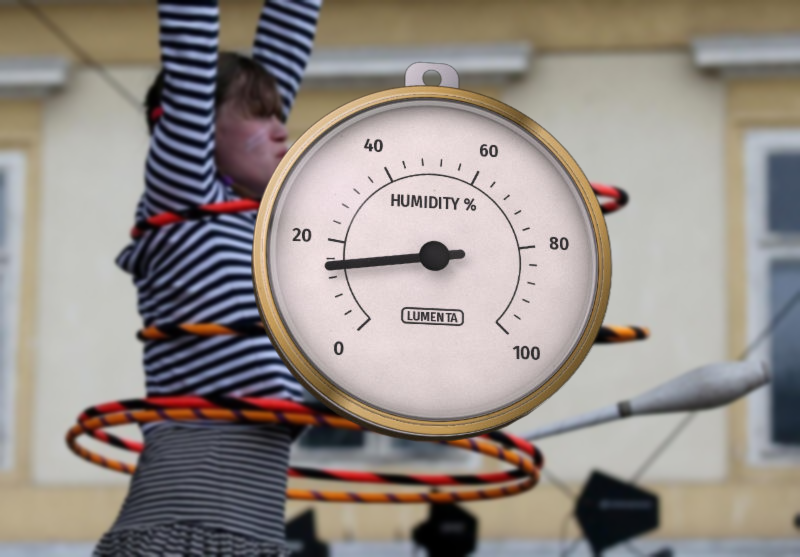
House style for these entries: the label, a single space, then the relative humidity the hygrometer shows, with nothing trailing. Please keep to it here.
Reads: 14 %
